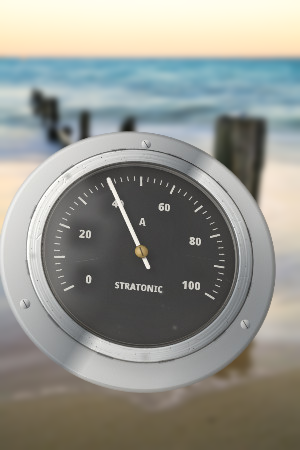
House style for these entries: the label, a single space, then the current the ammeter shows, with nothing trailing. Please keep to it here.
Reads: 40 A
